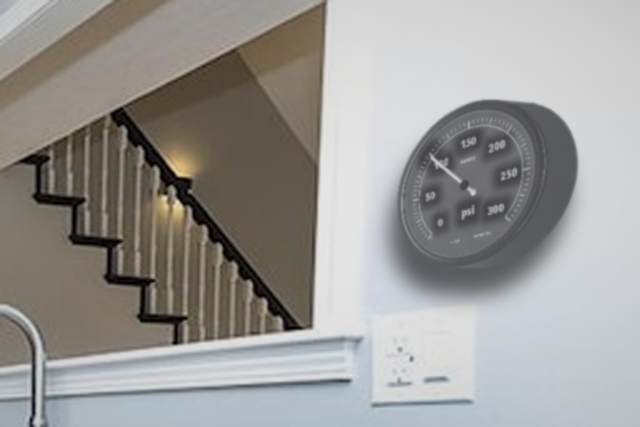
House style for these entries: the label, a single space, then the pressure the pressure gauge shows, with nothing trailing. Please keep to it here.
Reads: 100 psi
